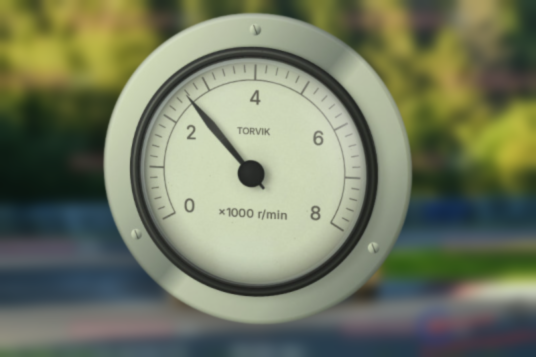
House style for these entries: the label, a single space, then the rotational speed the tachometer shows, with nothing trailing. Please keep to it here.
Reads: 2600 rpm
